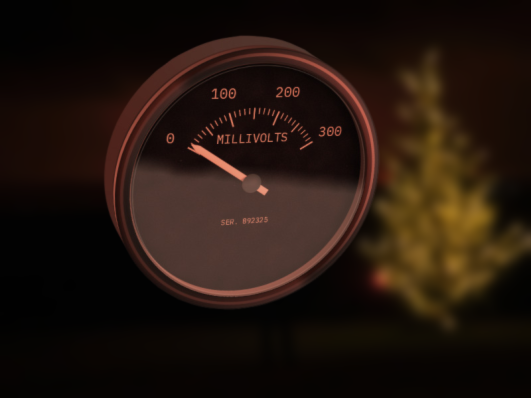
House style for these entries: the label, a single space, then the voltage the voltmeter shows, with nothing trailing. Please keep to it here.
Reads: 10 mV
